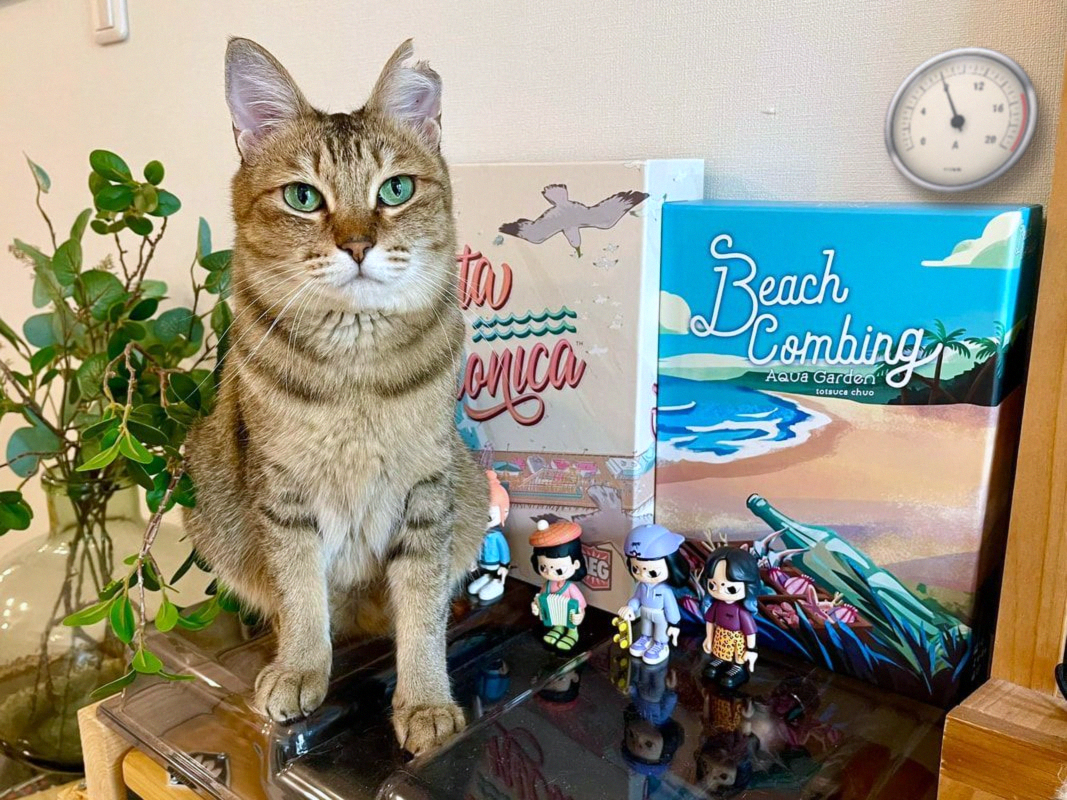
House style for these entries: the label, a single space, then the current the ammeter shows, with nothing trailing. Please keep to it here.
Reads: 8 A
